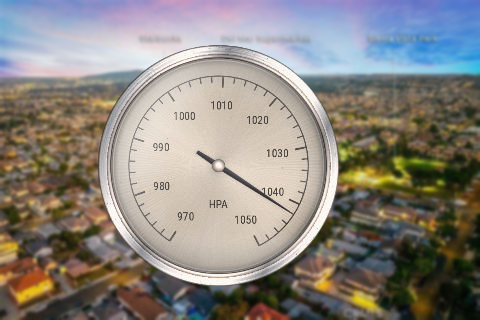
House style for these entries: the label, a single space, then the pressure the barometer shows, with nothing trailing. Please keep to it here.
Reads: 1042 hPa
